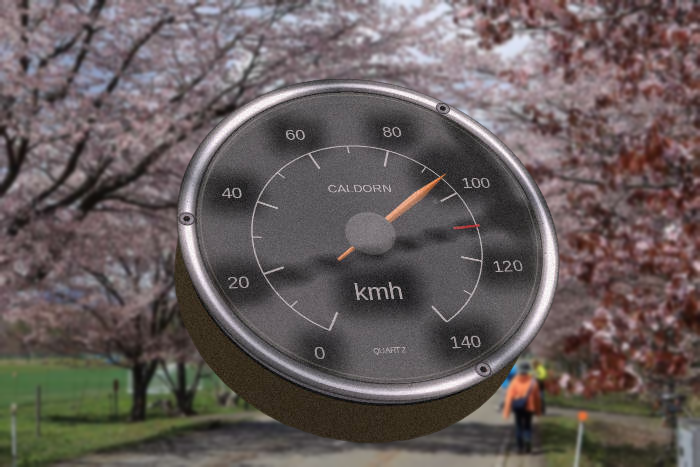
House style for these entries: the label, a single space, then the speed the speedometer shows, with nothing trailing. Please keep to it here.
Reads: 95 km/h
